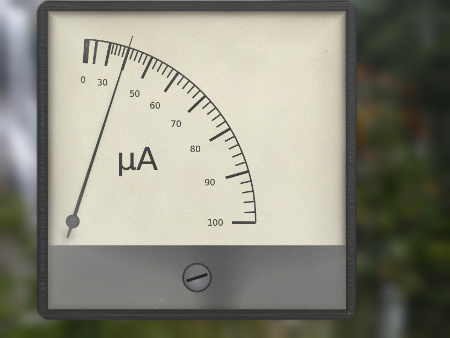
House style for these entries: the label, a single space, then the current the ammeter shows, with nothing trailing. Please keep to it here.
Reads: 40 µA
